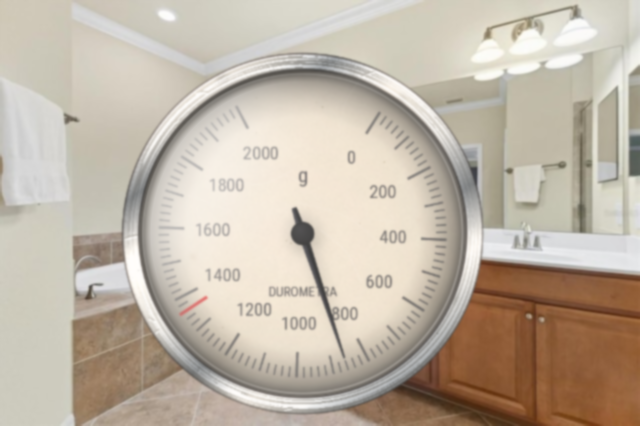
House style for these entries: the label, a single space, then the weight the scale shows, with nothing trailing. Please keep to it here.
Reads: 860 g
